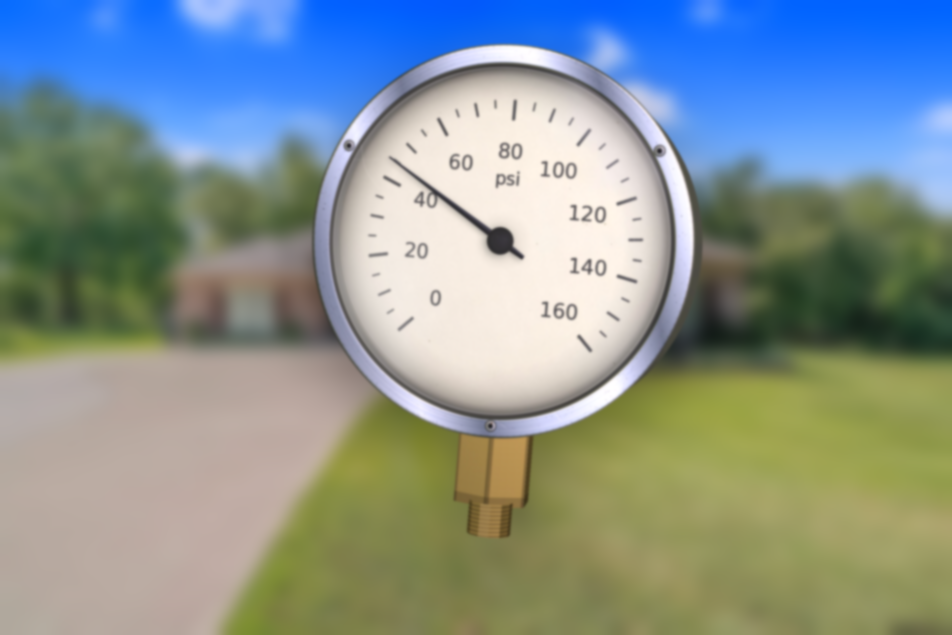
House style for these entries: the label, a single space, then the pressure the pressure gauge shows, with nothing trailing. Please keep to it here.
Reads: 45 psi
